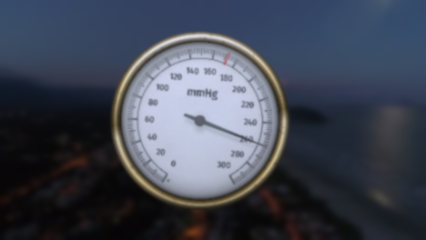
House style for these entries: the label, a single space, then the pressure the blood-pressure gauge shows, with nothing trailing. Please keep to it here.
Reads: 260 mmHg
